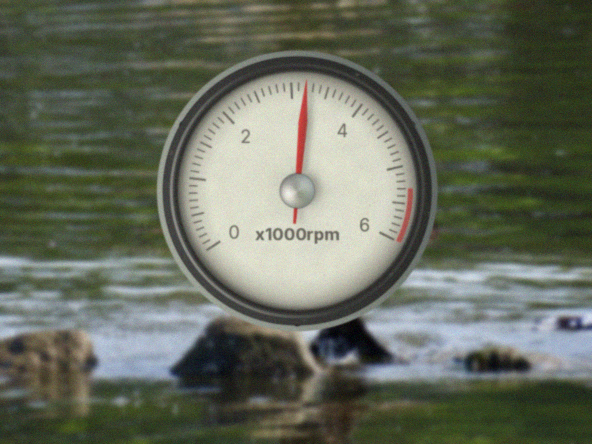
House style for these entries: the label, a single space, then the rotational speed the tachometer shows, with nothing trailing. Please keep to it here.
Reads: 3200 rpm
